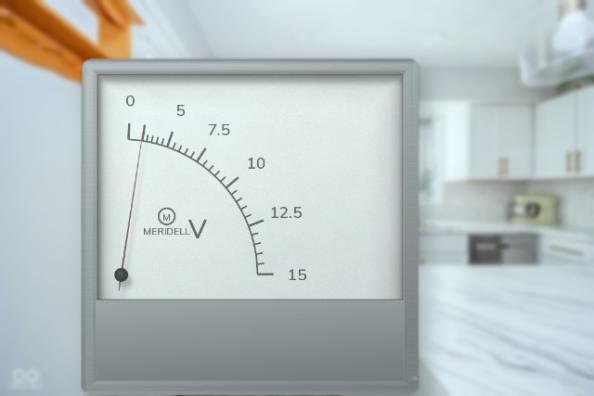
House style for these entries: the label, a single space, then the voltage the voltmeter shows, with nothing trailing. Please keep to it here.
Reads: 2.5 V
